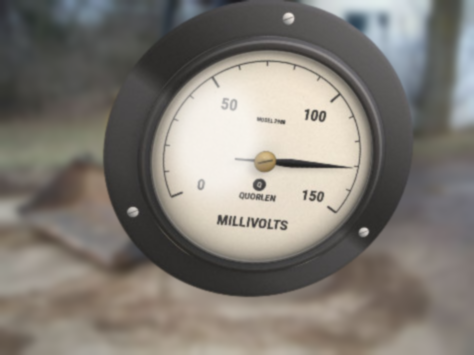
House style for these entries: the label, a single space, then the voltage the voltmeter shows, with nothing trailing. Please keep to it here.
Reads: 130 mV
